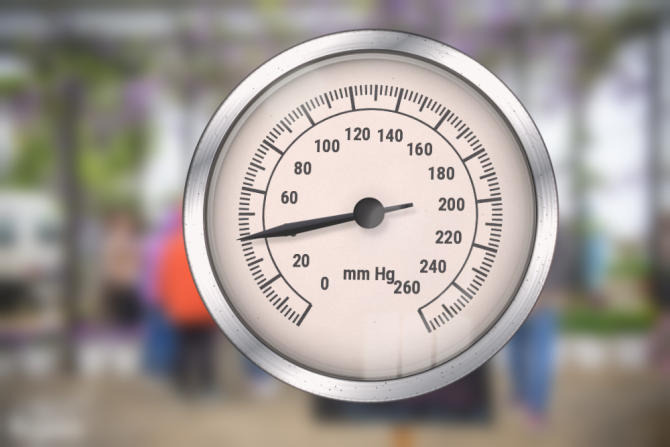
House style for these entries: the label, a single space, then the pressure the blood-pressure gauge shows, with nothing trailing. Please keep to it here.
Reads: 40 mmHg
